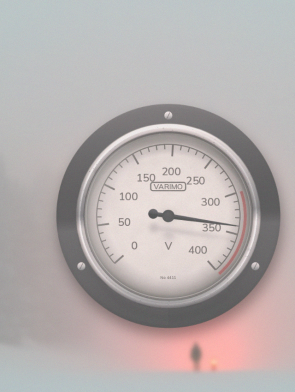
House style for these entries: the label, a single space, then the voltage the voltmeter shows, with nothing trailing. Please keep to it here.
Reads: 340 V
